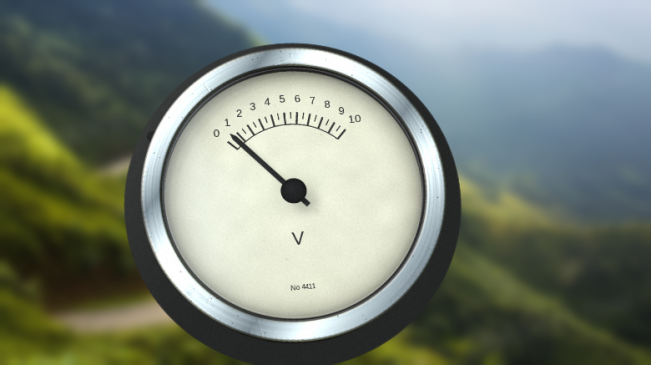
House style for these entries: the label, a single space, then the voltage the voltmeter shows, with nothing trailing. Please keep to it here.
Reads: 0.5 V
